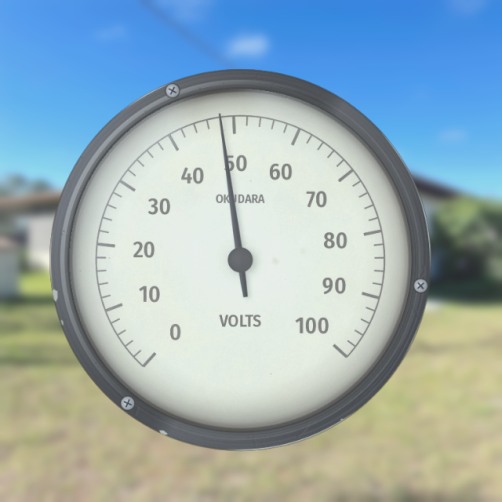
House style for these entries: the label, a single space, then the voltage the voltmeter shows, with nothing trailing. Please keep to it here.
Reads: 48 V
